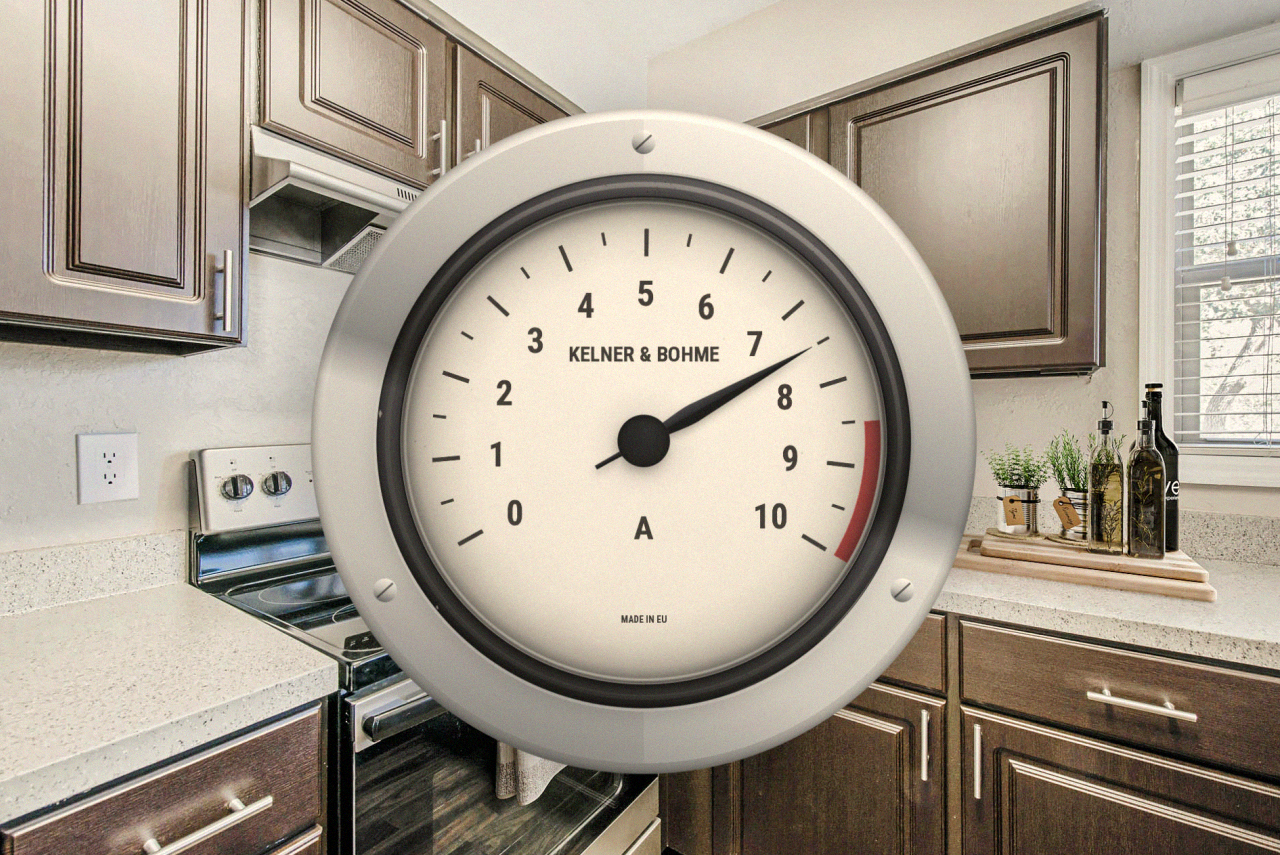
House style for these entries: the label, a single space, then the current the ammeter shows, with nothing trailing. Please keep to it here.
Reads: 7.5 A
